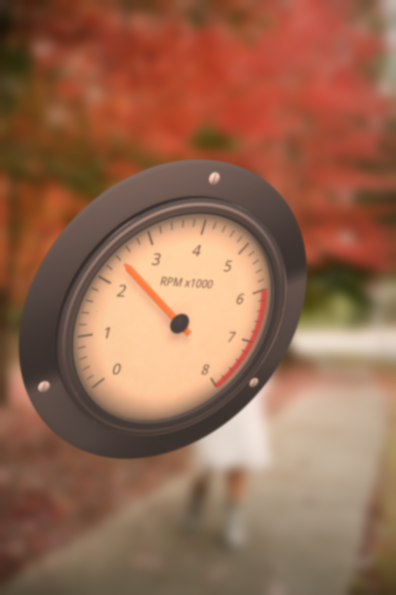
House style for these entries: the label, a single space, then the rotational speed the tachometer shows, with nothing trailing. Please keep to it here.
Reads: 2400 rpm
